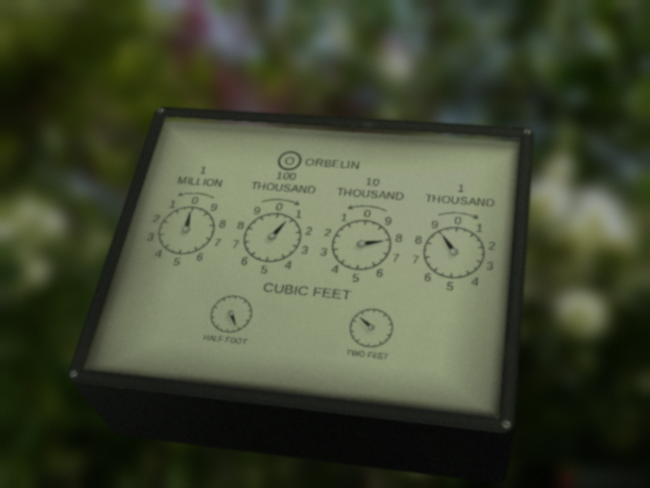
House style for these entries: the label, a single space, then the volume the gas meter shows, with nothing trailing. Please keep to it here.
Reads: 7900 ft³
